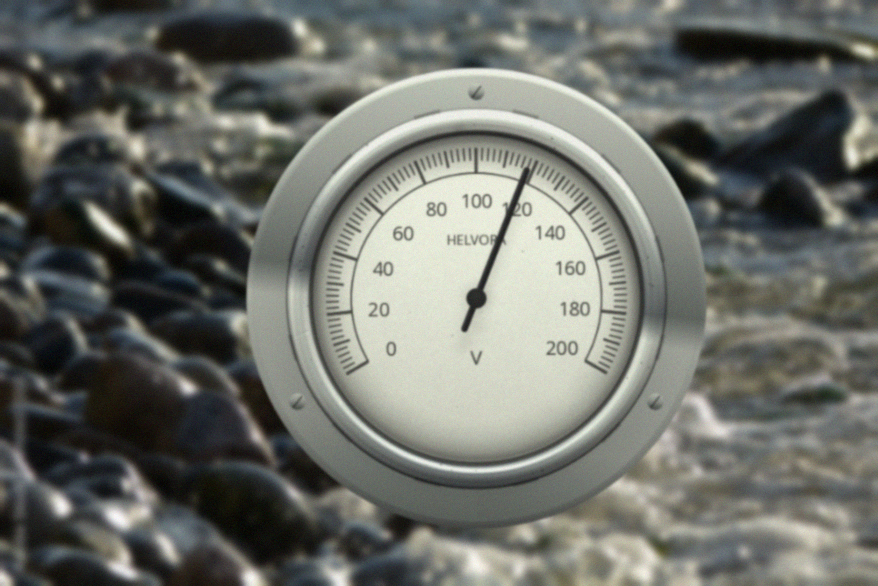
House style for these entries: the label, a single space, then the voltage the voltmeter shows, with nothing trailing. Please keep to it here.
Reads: 118 V
